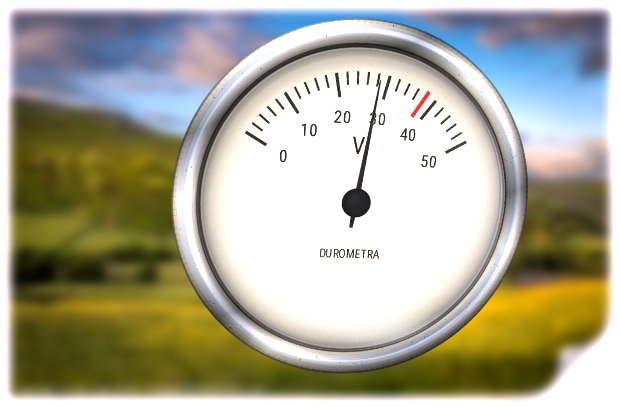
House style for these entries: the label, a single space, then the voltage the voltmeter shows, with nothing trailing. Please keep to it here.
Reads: 28 V
